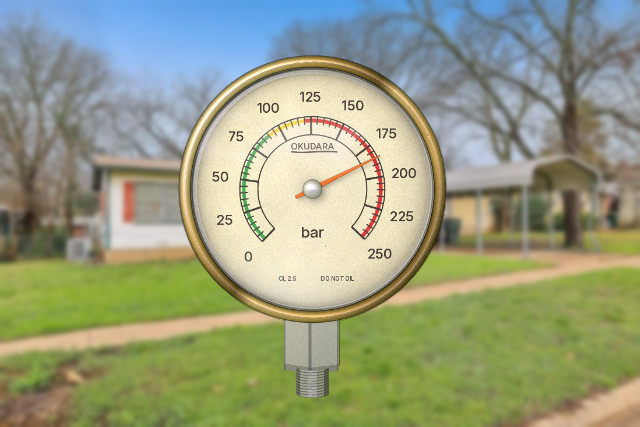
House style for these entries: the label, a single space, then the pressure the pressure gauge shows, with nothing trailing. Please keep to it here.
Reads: 185 bar
